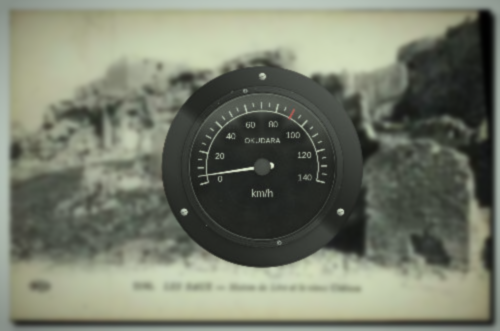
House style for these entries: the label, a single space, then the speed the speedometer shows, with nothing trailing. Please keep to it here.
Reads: 5 km/h
